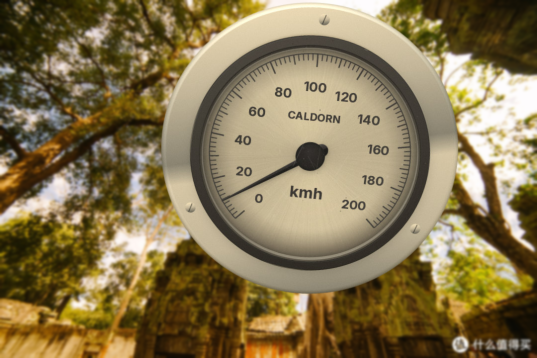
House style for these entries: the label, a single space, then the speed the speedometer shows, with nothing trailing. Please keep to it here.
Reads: 10 km/h
